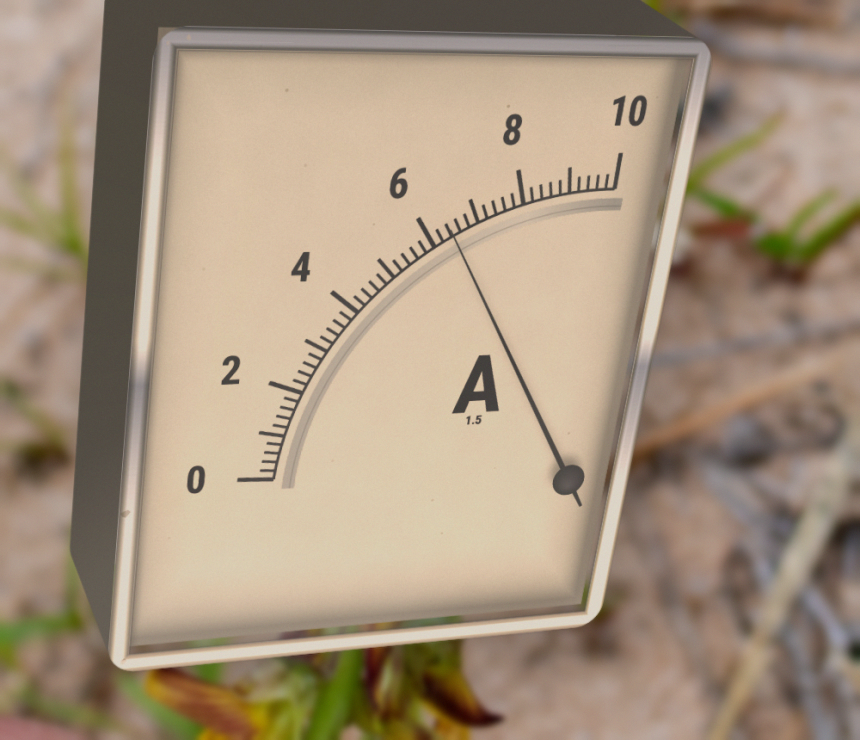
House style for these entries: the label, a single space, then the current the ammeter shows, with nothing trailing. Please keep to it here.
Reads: 6.4 A
